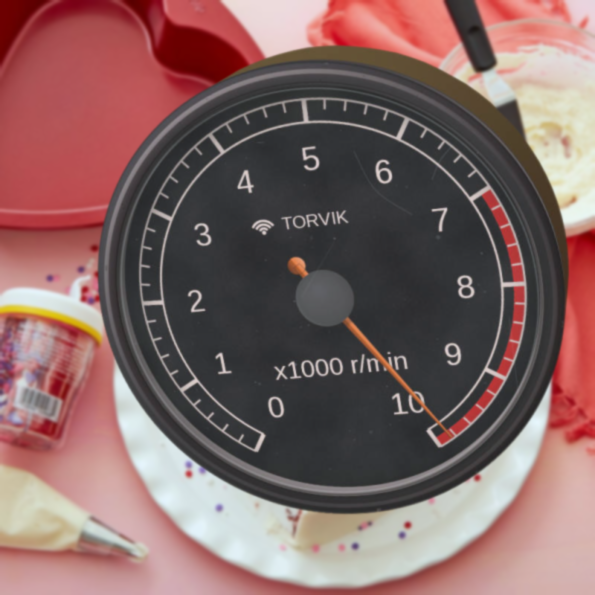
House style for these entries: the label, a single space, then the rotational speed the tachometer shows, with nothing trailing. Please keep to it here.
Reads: 9800 rpm
